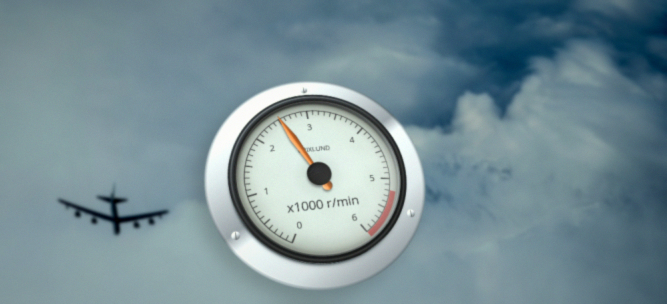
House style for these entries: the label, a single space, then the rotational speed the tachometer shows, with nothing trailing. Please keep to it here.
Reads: 2500 rpm
